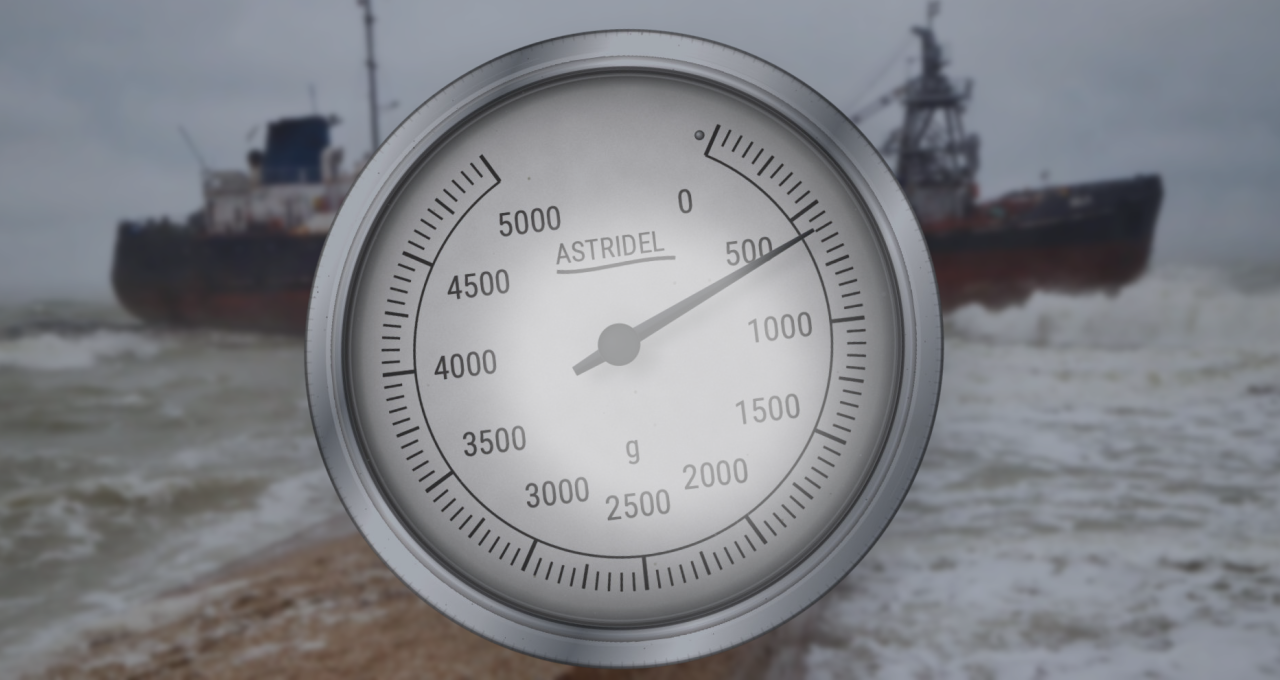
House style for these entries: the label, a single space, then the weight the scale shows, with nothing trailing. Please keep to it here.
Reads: 600 g
